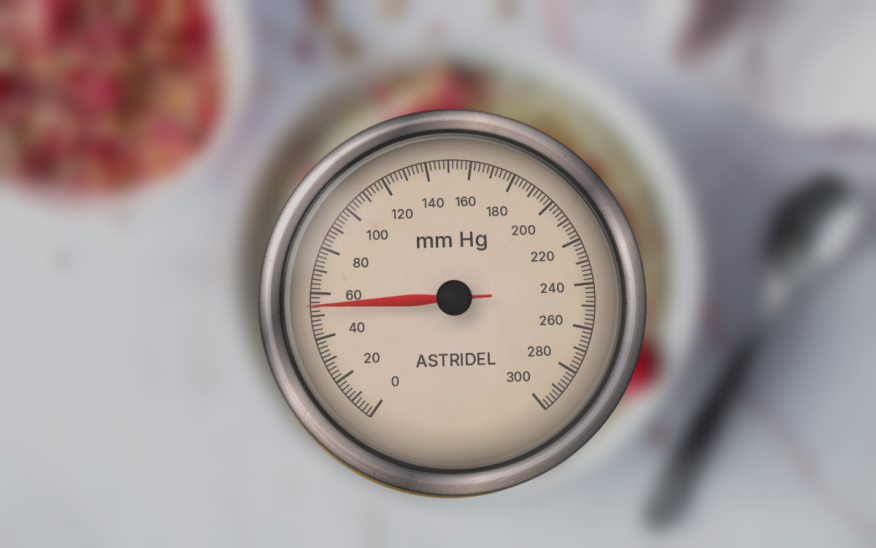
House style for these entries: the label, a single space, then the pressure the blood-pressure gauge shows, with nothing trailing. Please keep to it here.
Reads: 54 mmHg
